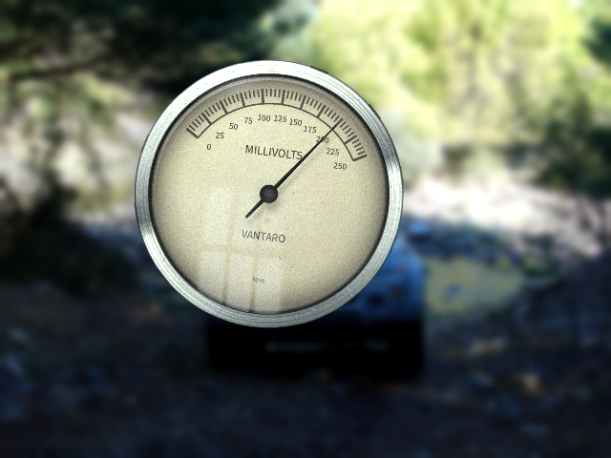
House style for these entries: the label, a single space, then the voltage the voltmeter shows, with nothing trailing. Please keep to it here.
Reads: 200 mV
